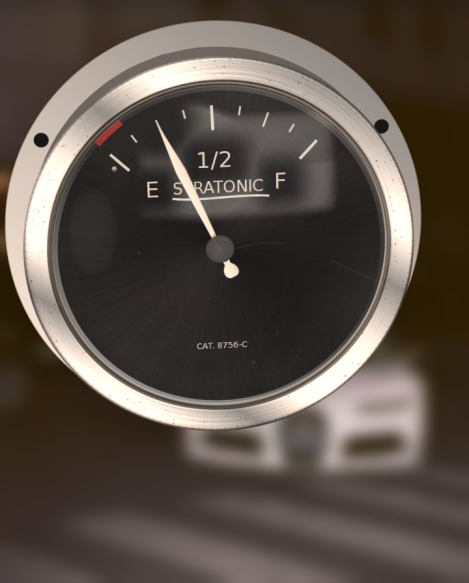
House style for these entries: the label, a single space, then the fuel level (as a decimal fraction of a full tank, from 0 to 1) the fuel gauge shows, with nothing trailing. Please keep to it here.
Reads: 0.25
